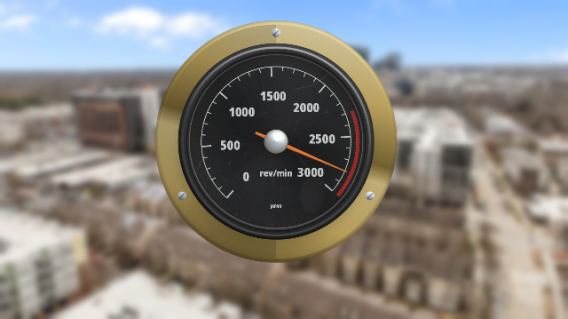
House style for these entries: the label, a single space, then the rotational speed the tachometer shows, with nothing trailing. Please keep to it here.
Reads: 2800 rpm
